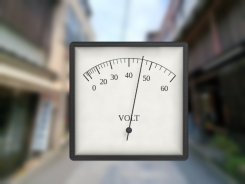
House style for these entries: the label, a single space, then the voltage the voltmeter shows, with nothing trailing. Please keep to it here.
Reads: 46 V
